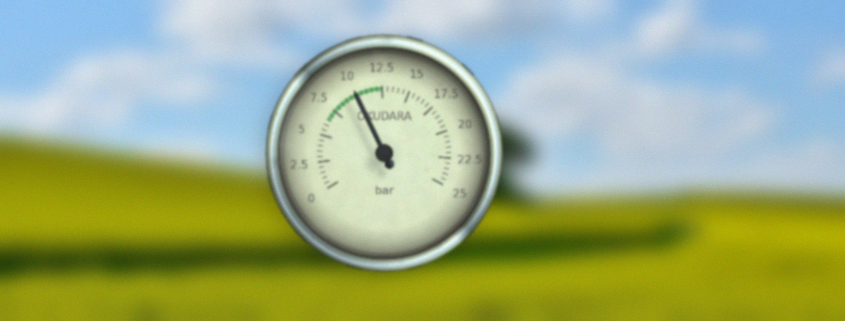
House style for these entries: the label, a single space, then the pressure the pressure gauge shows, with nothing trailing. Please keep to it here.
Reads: 10 bar
